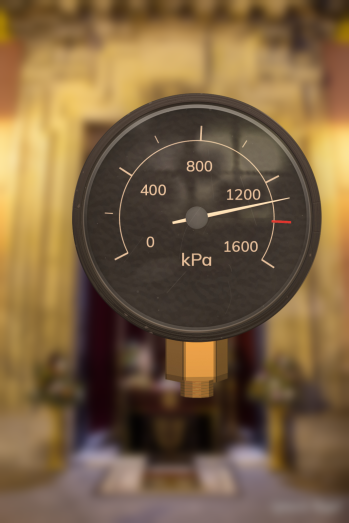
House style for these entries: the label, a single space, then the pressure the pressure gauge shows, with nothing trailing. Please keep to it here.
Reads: 1300 kPa
